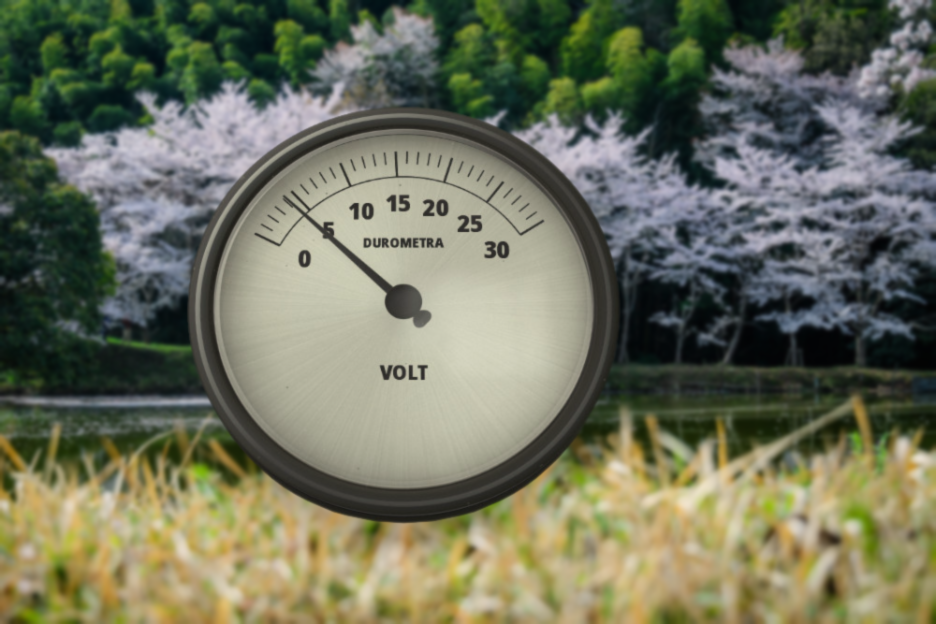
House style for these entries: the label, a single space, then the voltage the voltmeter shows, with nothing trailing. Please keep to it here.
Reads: 4 V
